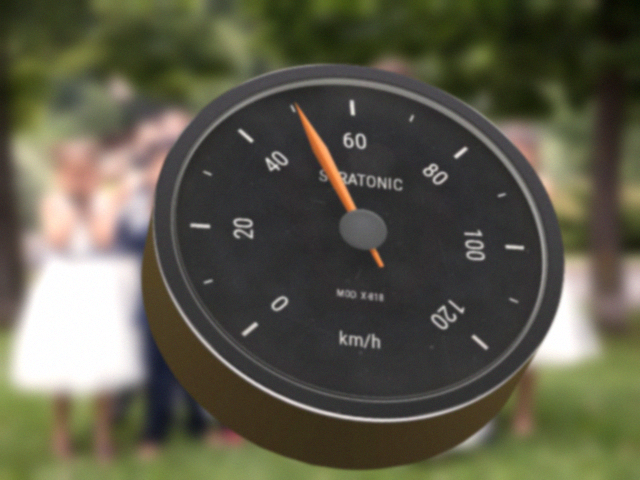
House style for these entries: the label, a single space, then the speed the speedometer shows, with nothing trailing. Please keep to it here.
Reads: 50 km/h
